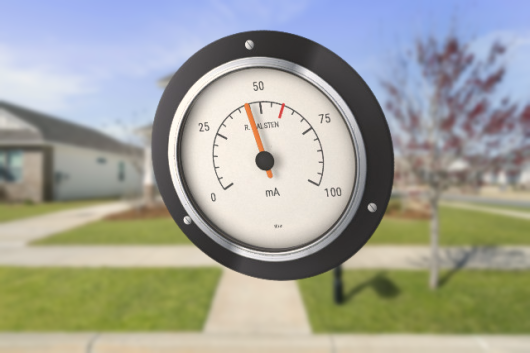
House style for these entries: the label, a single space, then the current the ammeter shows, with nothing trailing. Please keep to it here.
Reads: 45 mA
